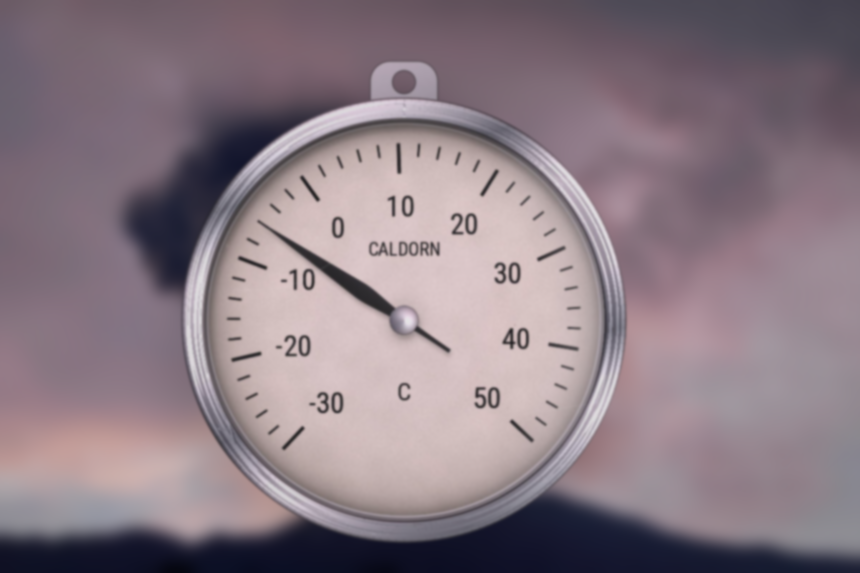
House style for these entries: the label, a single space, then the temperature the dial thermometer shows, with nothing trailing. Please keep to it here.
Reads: -6 °C
